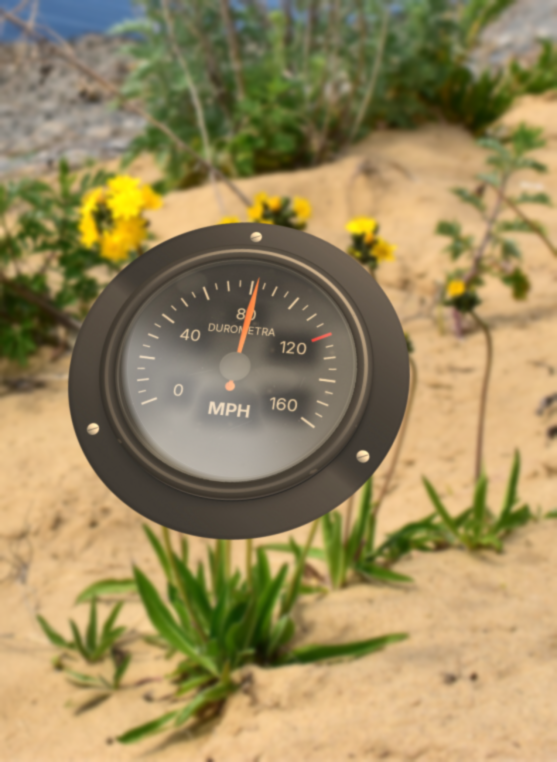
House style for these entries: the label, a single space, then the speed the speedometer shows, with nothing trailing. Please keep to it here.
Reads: 82.5 mph
